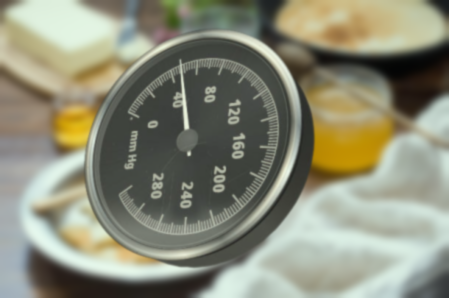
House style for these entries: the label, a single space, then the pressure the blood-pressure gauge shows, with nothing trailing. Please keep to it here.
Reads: 50 mmHg
